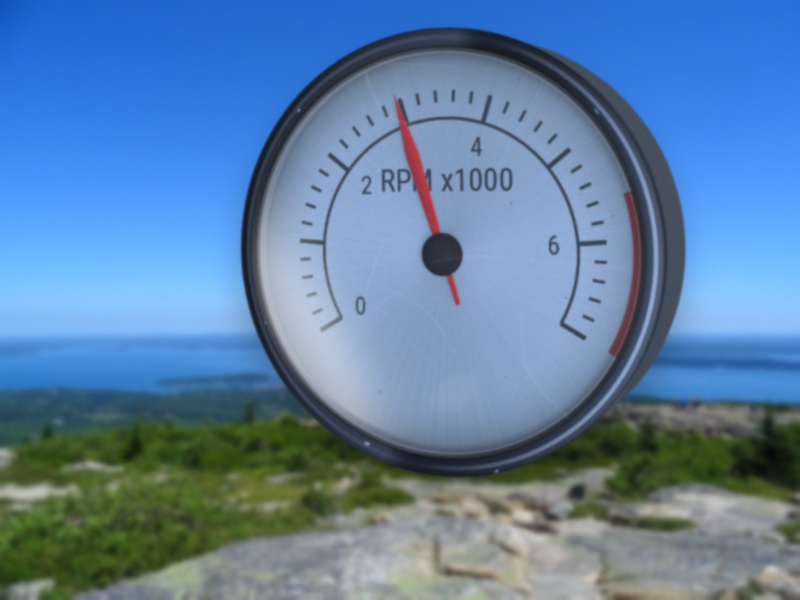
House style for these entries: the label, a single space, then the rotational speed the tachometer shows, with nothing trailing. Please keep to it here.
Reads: 3000 rpm
